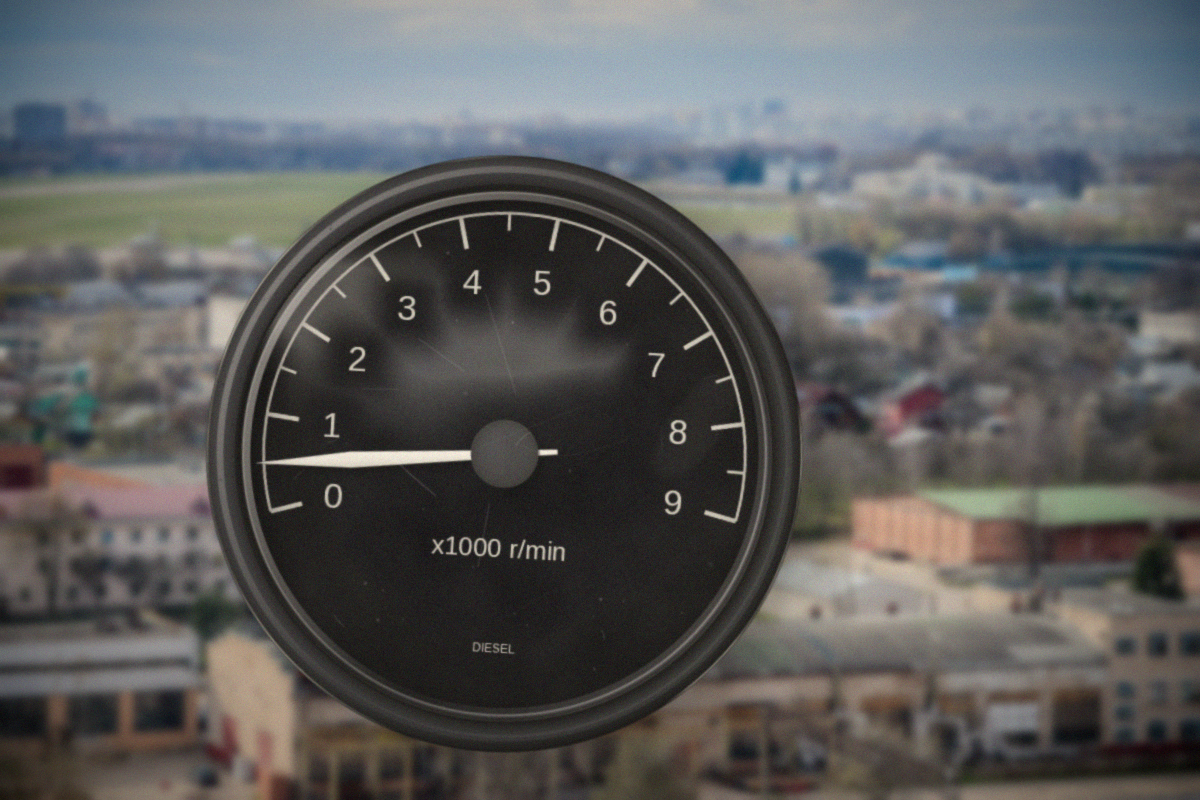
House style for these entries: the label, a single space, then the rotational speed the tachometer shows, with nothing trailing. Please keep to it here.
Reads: 500 rpm
